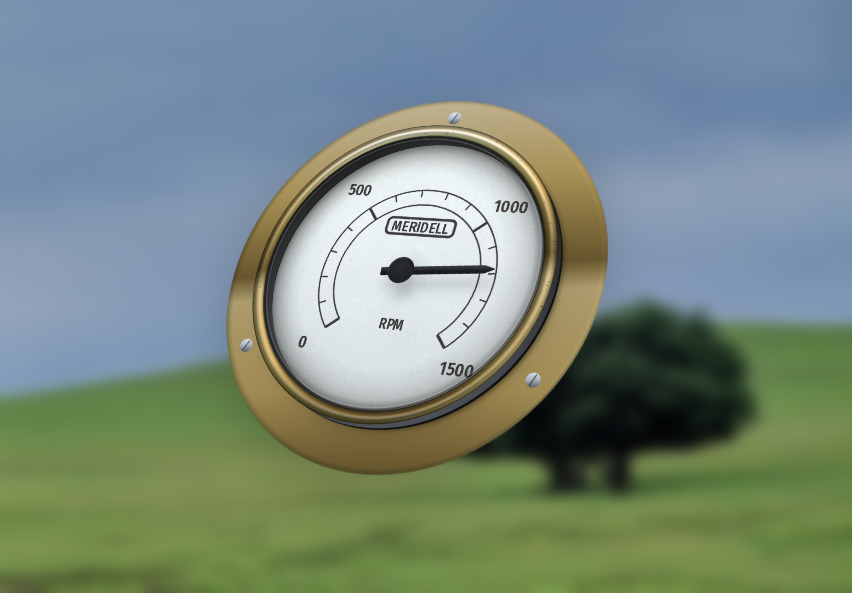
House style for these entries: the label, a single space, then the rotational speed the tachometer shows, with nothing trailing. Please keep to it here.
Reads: 1200 rpm
